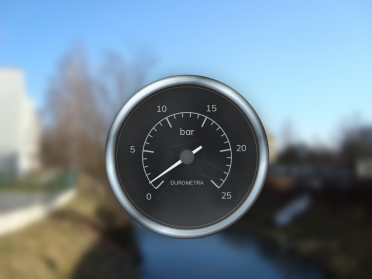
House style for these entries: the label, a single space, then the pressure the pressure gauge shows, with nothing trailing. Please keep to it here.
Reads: 1 bar
